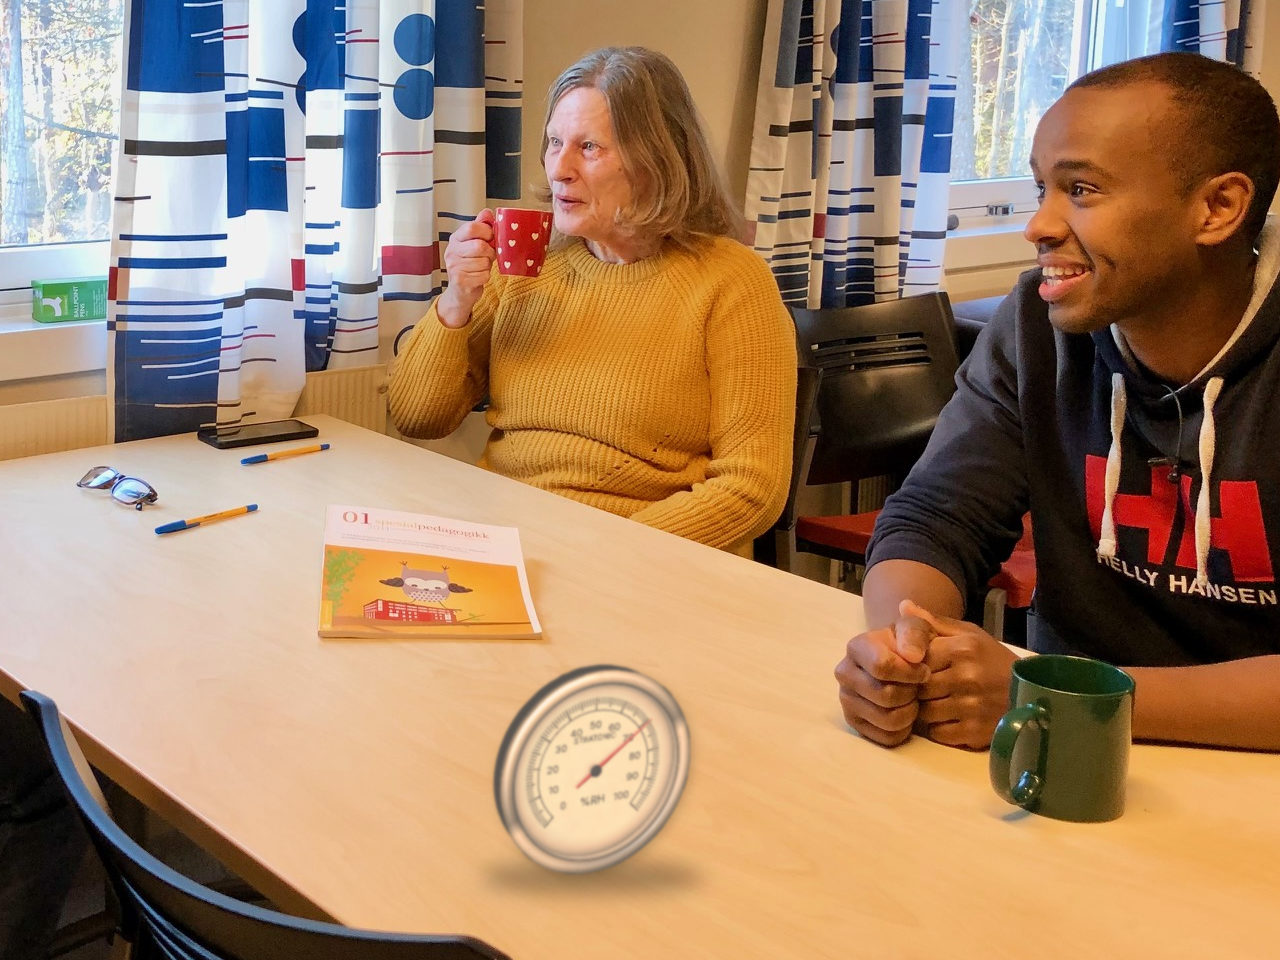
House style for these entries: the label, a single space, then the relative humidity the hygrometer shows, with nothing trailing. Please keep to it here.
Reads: 70 %
